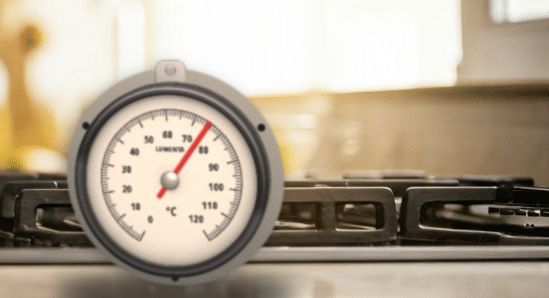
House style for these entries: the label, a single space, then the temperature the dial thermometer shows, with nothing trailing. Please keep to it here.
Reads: 75 °C
